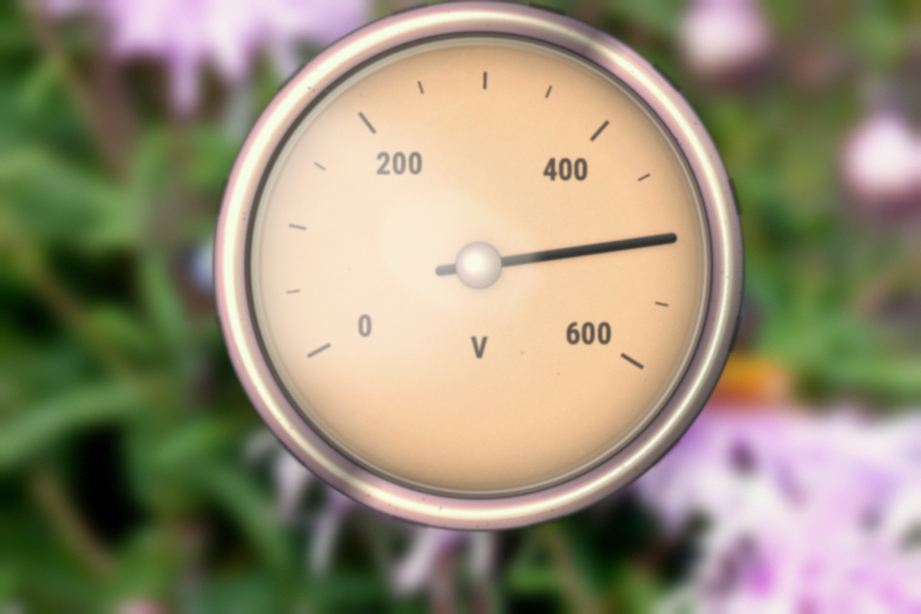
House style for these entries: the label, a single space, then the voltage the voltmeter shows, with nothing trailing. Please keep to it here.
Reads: 500 V
